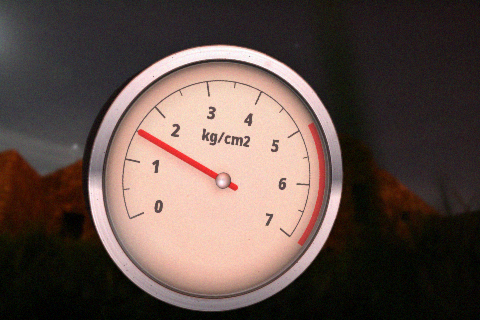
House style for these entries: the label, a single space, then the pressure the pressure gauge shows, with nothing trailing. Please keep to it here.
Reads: 1.5 kg/cm²
